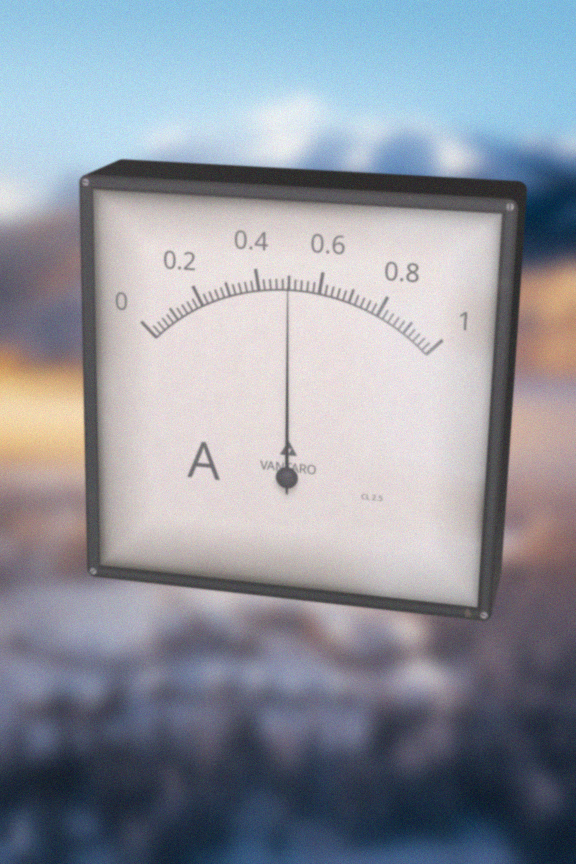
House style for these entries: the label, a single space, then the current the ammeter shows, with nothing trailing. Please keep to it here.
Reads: 0.5 A
